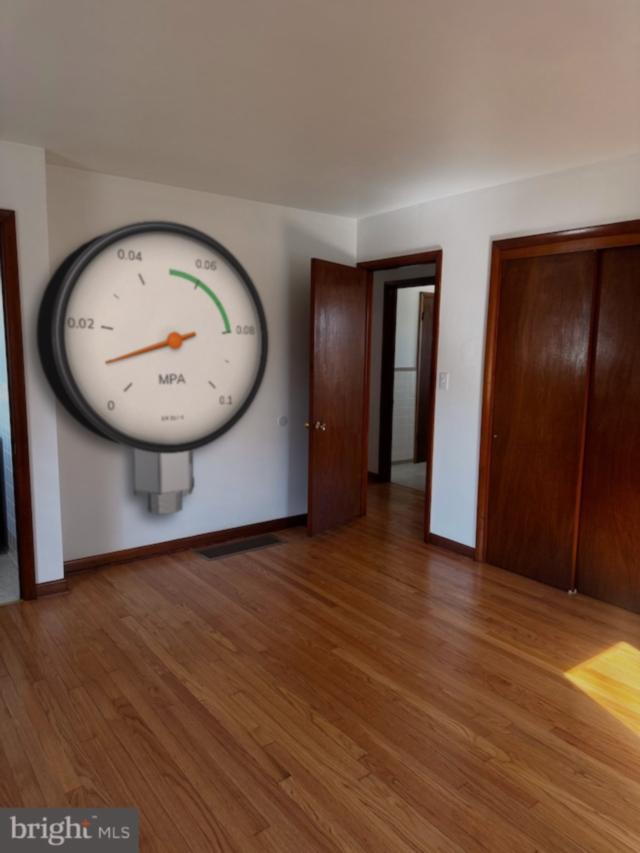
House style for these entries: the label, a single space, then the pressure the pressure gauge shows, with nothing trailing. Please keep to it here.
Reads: 0.01 MPa
